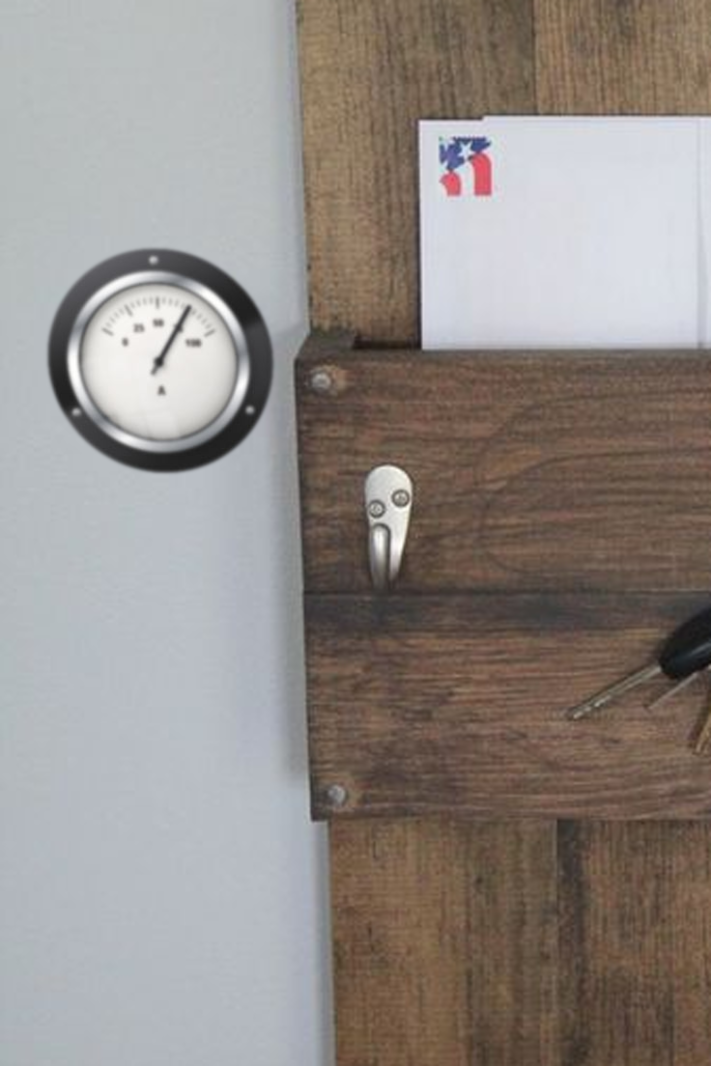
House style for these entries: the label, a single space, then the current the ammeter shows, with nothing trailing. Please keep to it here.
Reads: 75 A
